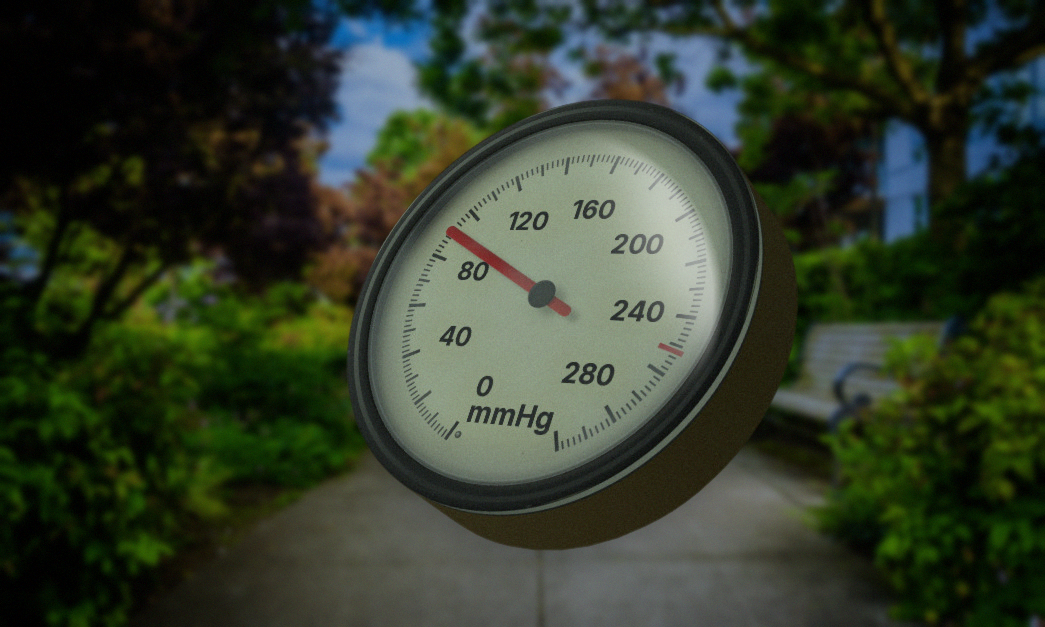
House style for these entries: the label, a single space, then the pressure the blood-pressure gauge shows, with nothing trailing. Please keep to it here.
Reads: 90 mmHg
